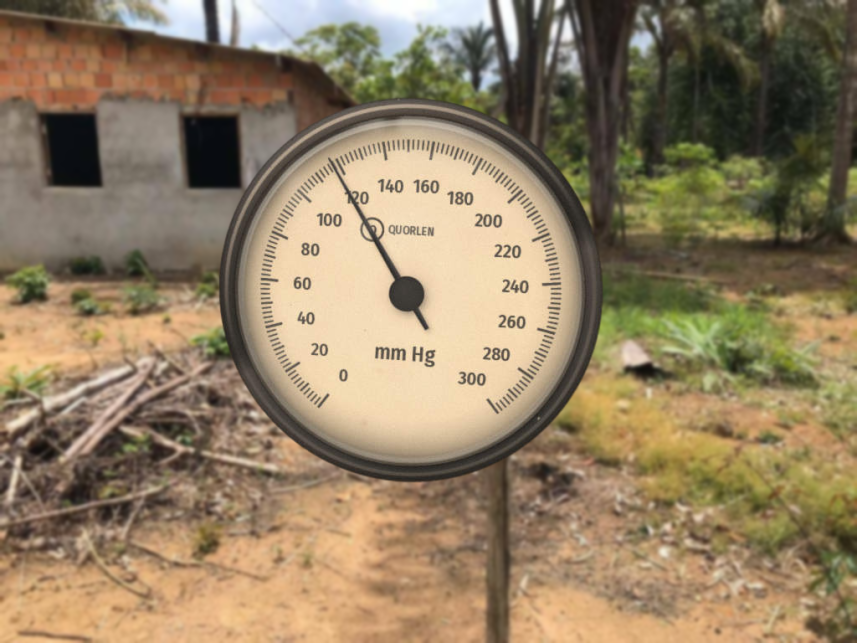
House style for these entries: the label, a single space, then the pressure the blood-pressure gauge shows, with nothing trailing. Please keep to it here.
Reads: 118 mmHg
